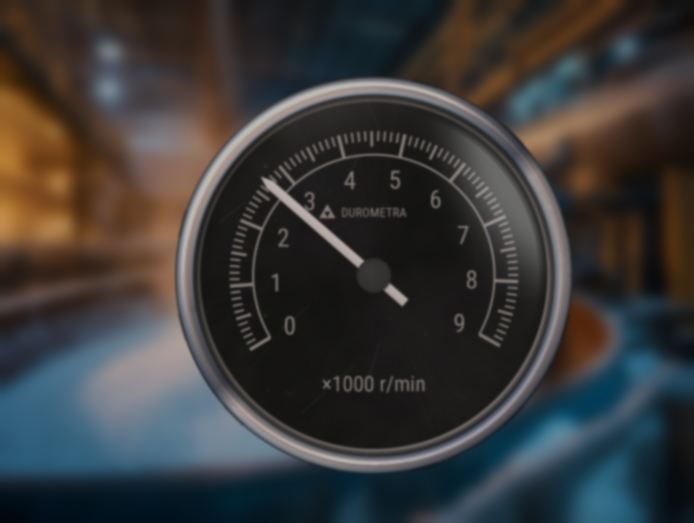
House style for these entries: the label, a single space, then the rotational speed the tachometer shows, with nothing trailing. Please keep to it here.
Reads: 2700 rpm
